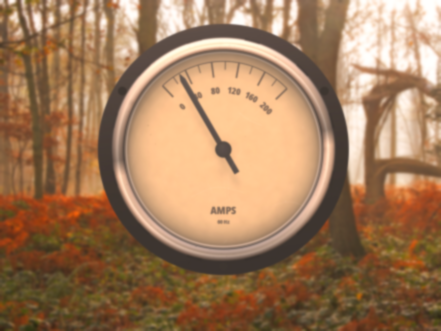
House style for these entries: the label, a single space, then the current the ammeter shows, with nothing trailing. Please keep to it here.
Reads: 30 A
